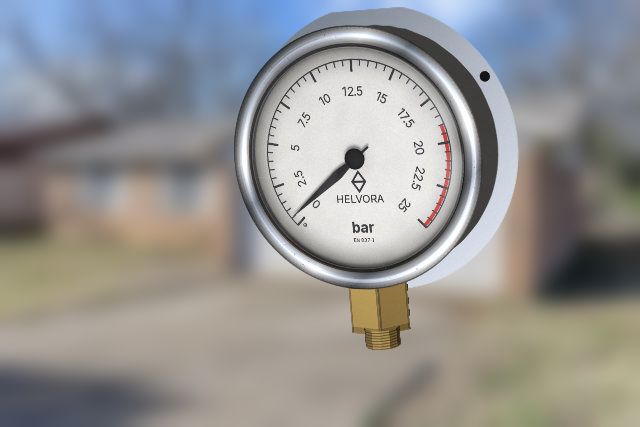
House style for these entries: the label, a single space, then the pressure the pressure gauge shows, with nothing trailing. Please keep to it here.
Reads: 0.5 bar
